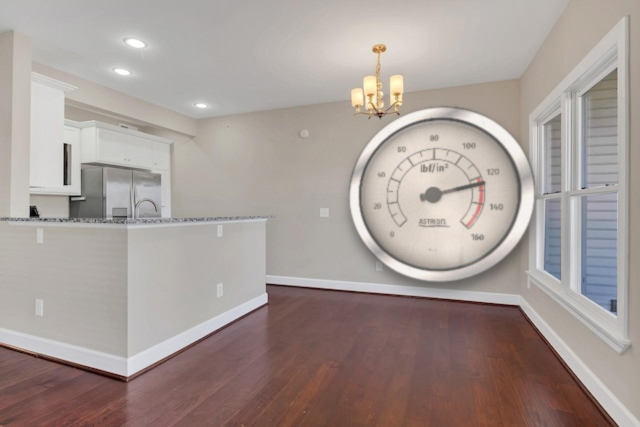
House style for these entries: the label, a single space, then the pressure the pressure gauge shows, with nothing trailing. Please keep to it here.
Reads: 125 psi
